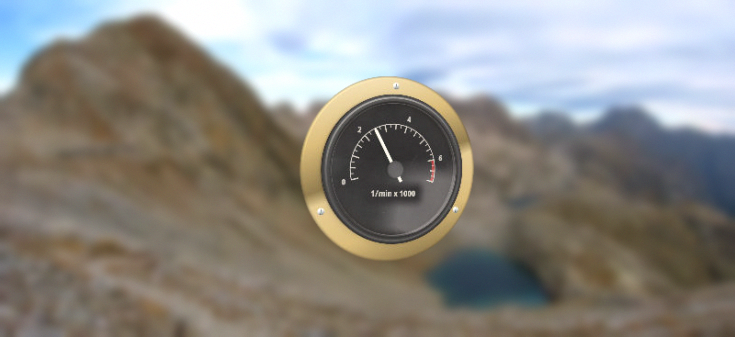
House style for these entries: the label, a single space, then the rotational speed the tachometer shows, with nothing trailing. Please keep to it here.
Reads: 2500 rpm
